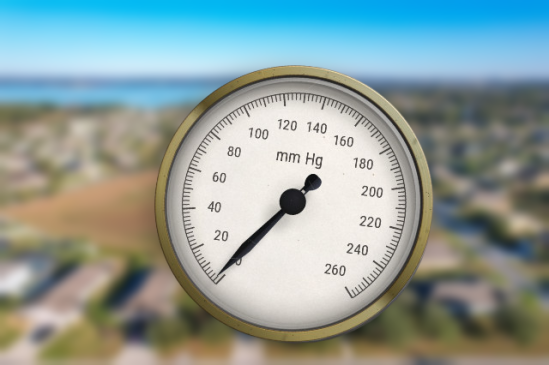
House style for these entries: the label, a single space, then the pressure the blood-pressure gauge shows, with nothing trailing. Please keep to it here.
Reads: 2 mmHg
